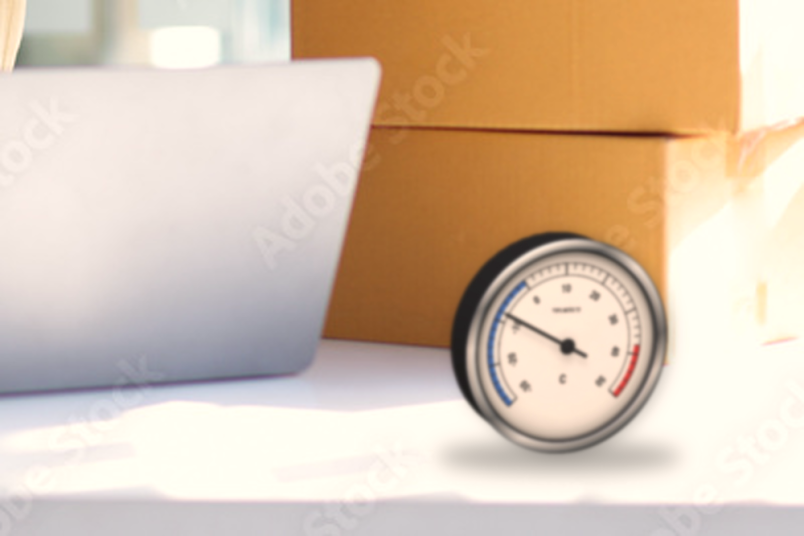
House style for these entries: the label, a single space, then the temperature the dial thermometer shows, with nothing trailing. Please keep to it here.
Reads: -8 °C
